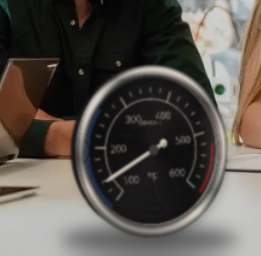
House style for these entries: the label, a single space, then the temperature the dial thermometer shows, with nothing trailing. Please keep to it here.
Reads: 140 °F
